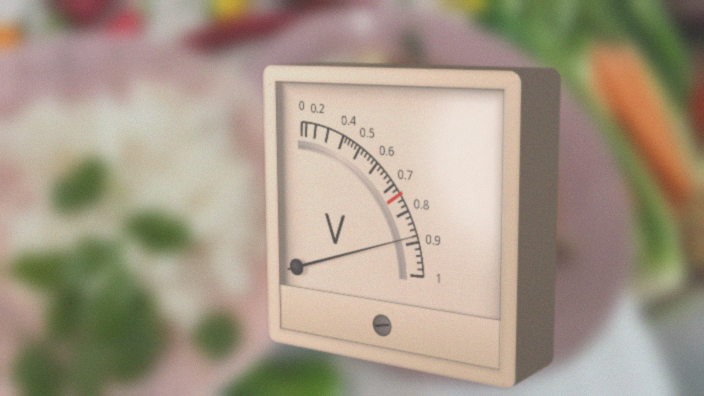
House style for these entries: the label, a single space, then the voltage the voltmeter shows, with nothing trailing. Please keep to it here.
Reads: 0.88 V
